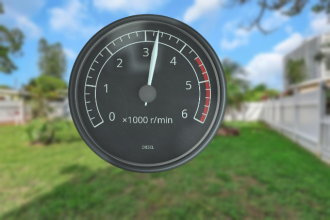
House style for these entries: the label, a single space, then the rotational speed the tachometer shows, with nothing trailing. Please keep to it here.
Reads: 3300 rpm
